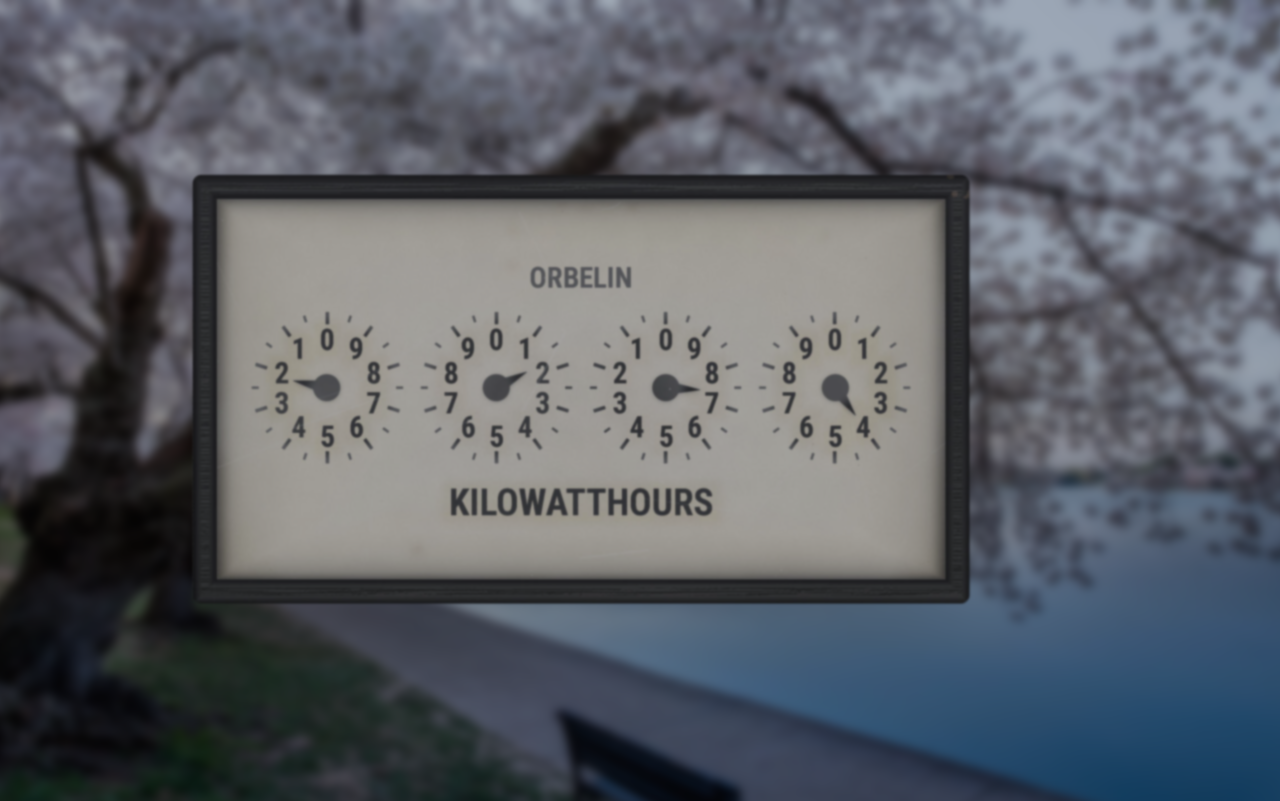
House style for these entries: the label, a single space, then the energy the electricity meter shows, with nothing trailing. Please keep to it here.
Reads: 2174 kWh
